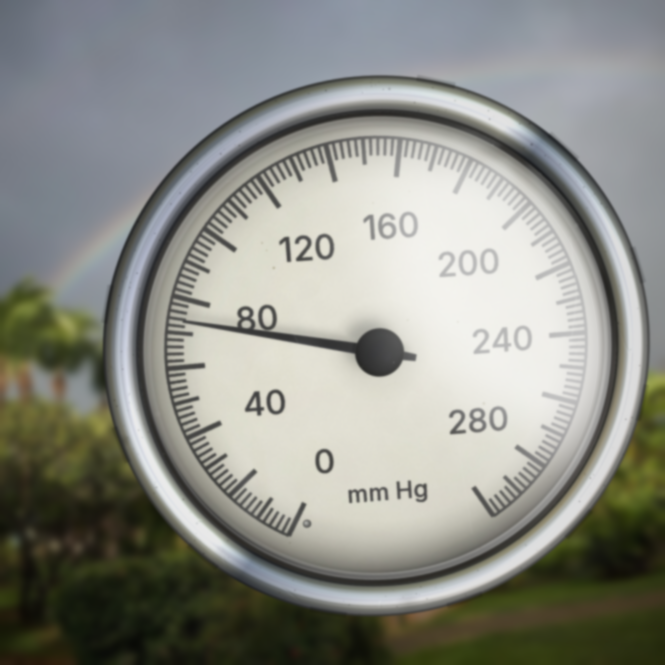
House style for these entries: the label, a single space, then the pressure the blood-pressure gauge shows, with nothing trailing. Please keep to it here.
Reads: 74 mmHg
